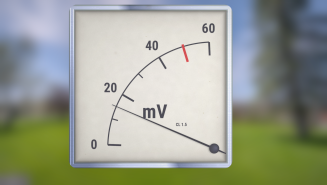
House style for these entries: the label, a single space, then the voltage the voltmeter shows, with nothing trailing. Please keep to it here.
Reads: 15 mV
